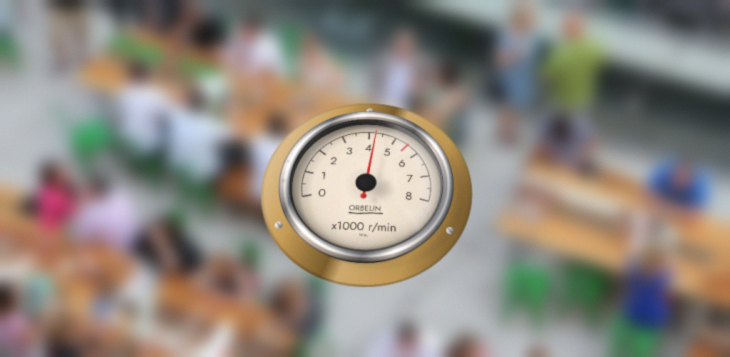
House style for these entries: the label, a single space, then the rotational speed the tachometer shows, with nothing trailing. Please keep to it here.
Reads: 4250 rpm
